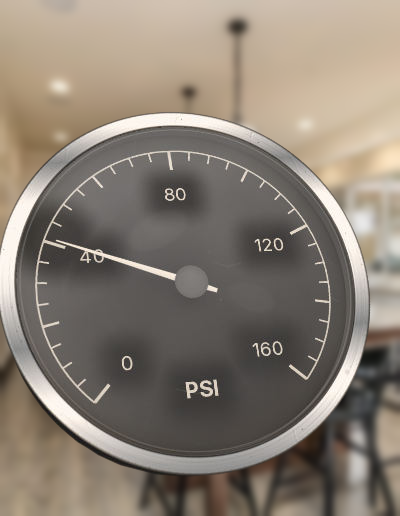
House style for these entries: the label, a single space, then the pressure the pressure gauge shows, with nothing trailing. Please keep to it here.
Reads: 40 psi
